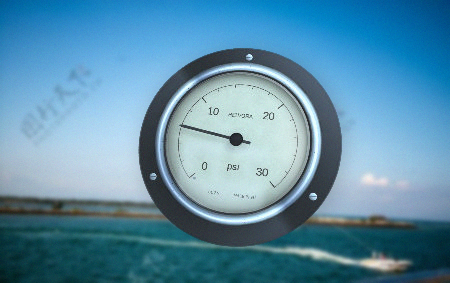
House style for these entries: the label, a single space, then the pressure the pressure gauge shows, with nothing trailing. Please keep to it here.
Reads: 6 psi
